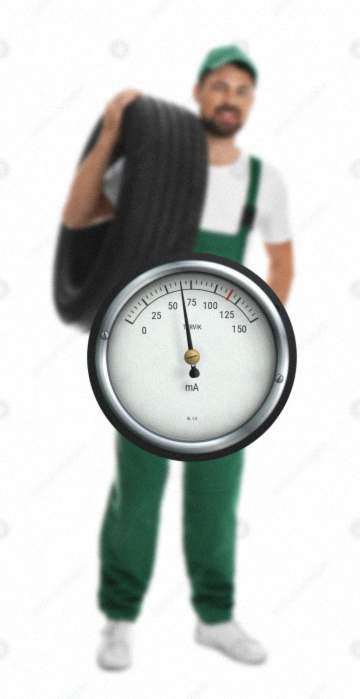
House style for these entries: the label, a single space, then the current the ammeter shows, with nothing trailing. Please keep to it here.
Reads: 65 mA
